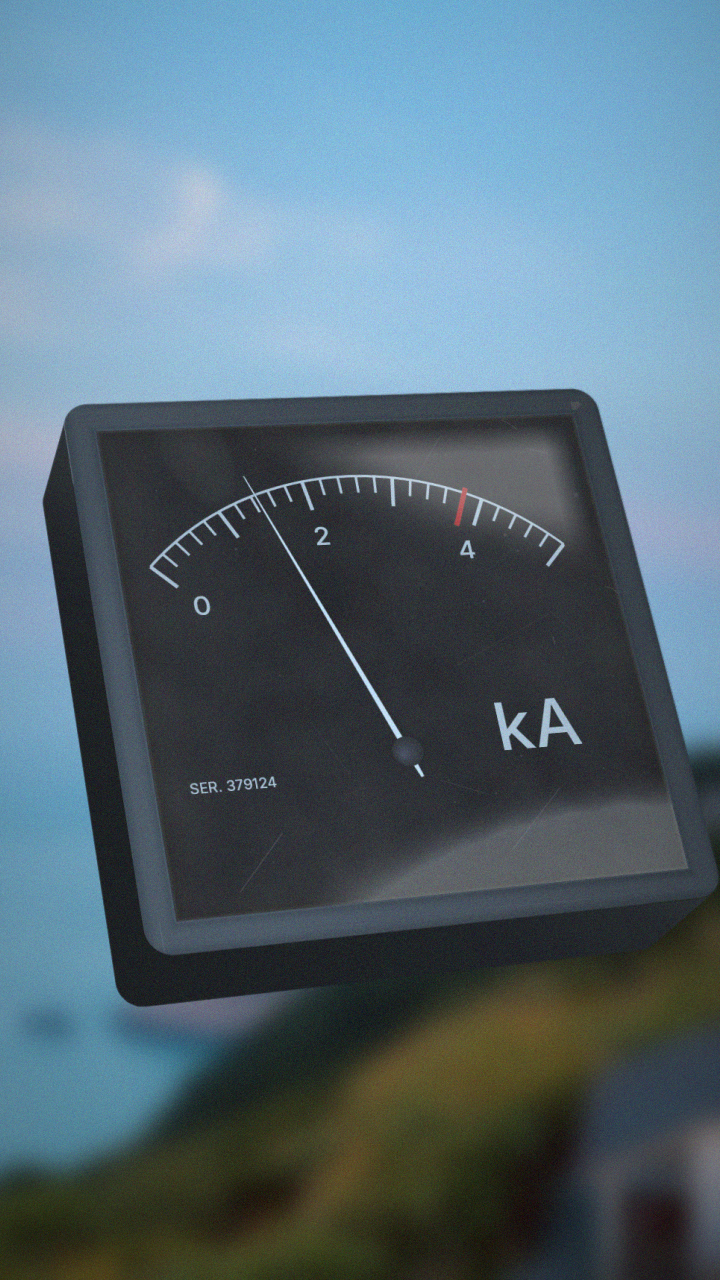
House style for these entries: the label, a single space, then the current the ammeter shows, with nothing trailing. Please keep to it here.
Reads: 1.4 kA
